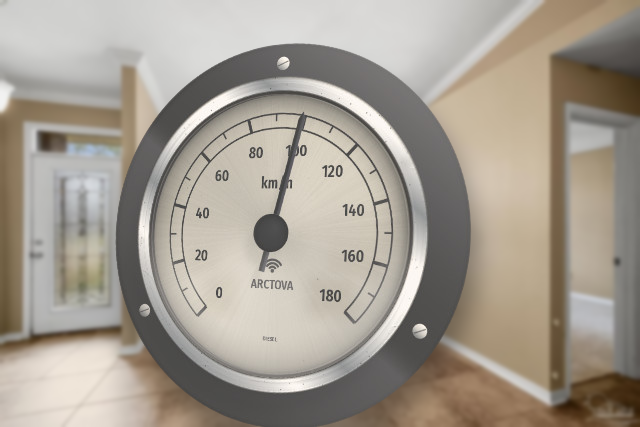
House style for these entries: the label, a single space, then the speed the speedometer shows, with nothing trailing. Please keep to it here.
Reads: 100 km/h
